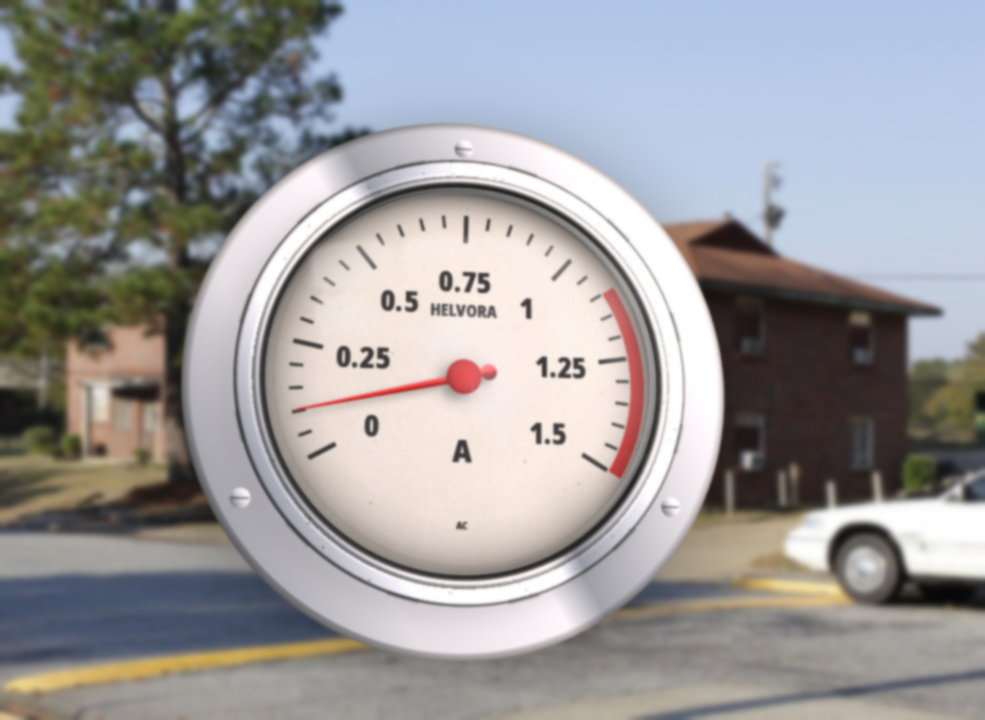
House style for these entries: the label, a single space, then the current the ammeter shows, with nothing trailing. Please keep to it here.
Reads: 0.1 A
